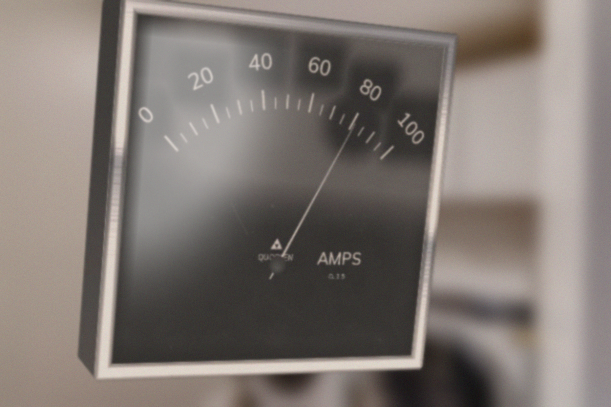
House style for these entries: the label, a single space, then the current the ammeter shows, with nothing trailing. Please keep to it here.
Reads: 80 A
